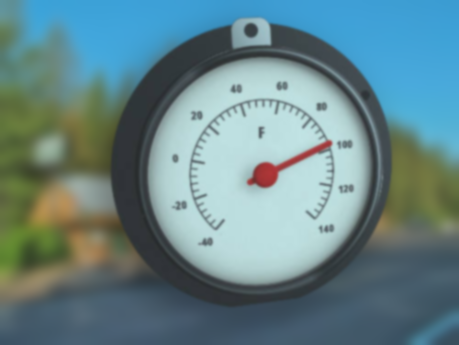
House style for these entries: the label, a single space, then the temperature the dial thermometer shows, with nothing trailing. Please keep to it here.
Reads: 96 °F
